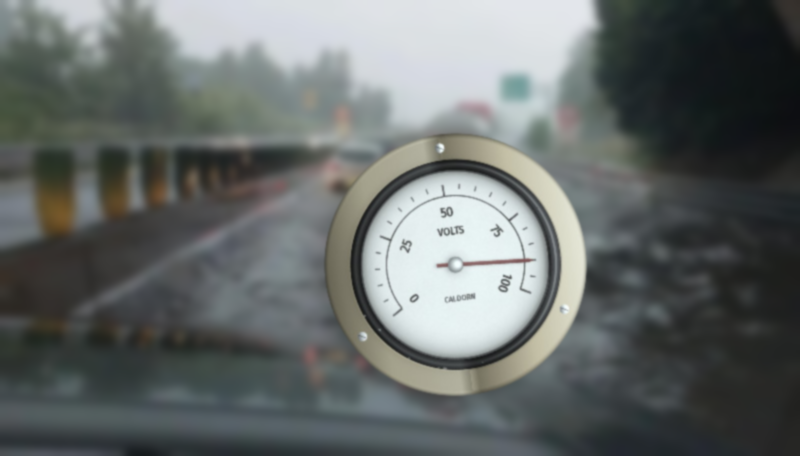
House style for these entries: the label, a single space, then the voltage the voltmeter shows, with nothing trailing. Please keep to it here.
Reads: 90 V
